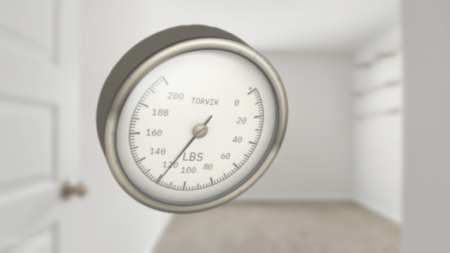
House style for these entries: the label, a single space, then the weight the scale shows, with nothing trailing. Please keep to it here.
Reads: 120 lb
